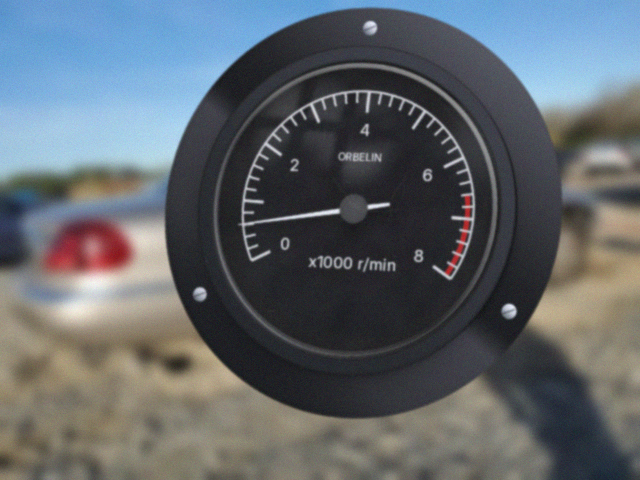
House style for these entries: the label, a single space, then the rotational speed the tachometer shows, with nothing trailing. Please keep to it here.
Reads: 600 rpm
